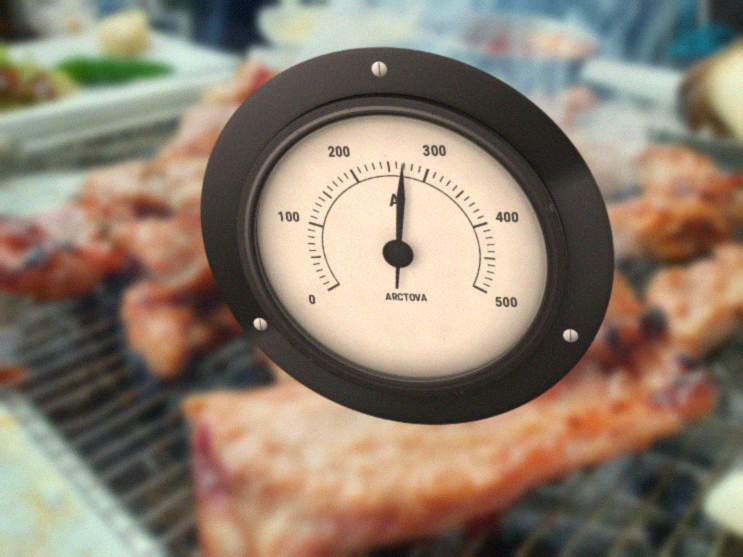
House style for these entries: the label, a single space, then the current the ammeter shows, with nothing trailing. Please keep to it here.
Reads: 270 A
